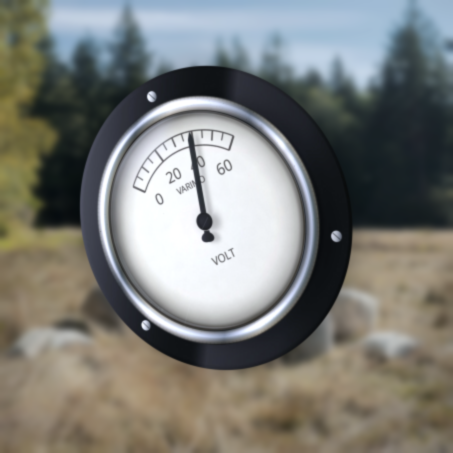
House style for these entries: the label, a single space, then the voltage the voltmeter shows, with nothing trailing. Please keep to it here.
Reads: 40 V
